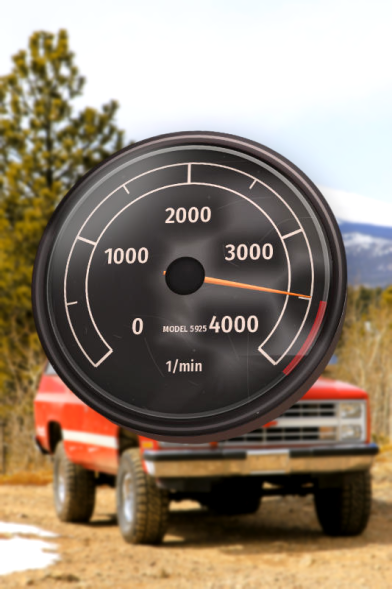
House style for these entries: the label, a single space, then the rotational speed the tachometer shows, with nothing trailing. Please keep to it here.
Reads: 3500 rpm
